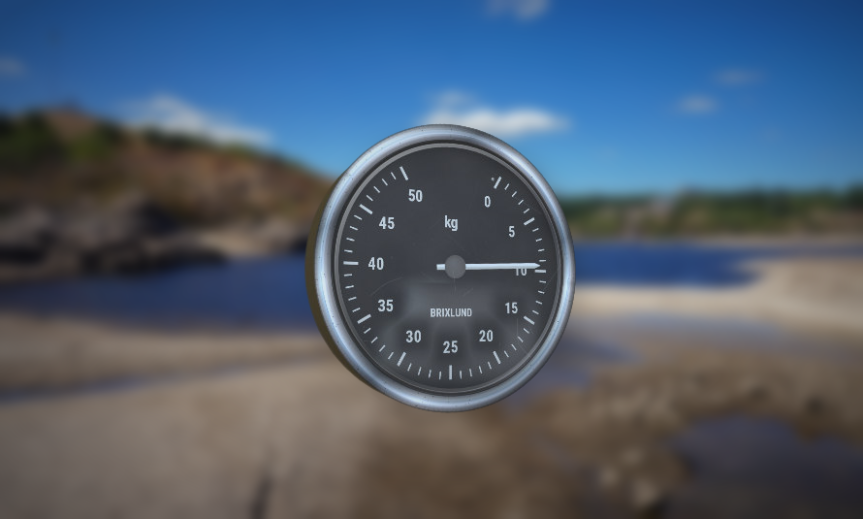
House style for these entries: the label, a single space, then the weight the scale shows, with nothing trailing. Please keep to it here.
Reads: 9.5 kg
